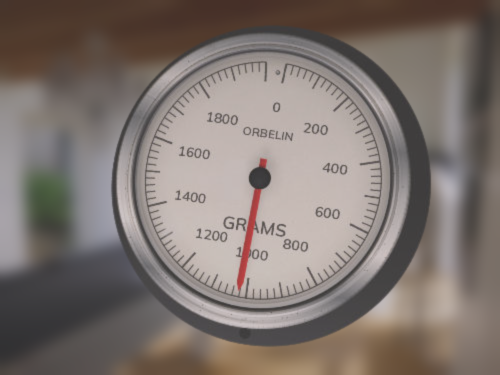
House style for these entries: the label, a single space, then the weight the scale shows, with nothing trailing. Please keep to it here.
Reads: 1020 g
